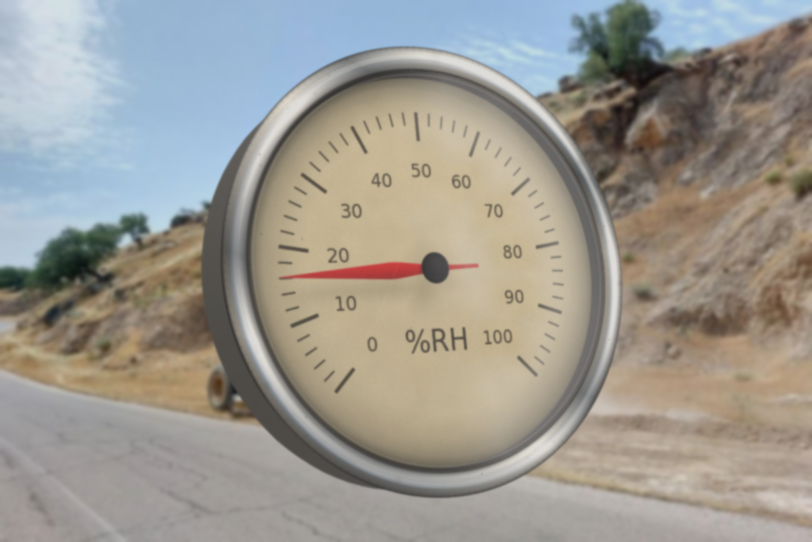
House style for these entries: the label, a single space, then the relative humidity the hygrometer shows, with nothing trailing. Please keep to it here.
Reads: 16 %
